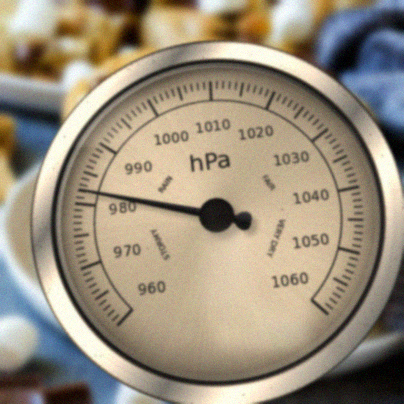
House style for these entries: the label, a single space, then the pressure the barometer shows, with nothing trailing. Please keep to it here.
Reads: 982 hPa
